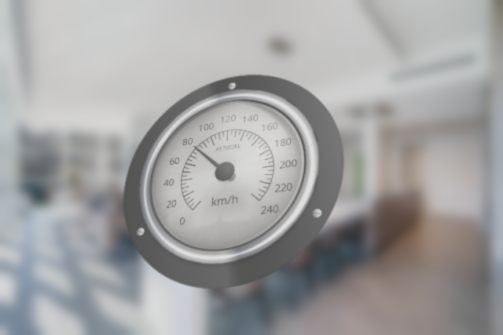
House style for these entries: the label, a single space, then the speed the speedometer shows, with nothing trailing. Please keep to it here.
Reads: 80 km/h
